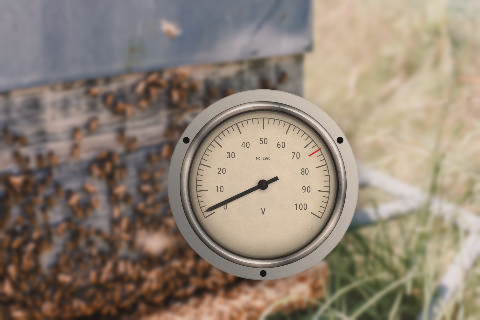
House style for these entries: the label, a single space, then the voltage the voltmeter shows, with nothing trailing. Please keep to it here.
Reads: 2 V
